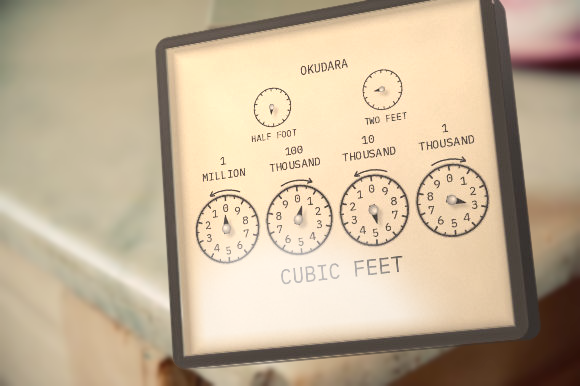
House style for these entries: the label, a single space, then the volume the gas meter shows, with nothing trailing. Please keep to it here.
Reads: 5300 ft³
